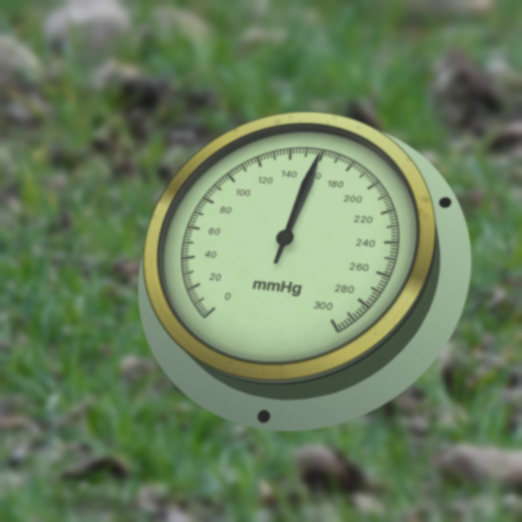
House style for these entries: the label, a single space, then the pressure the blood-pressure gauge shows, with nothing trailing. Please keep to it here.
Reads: 160 mmHg
